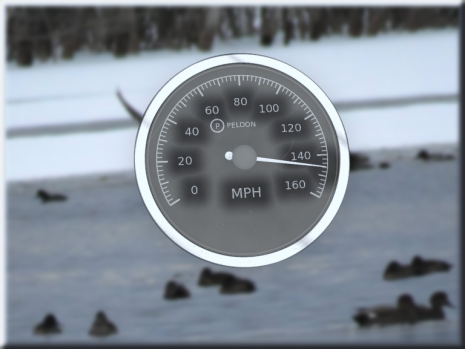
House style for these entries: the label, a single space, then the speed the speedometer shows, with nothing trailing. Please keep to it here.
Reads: 146 mph
